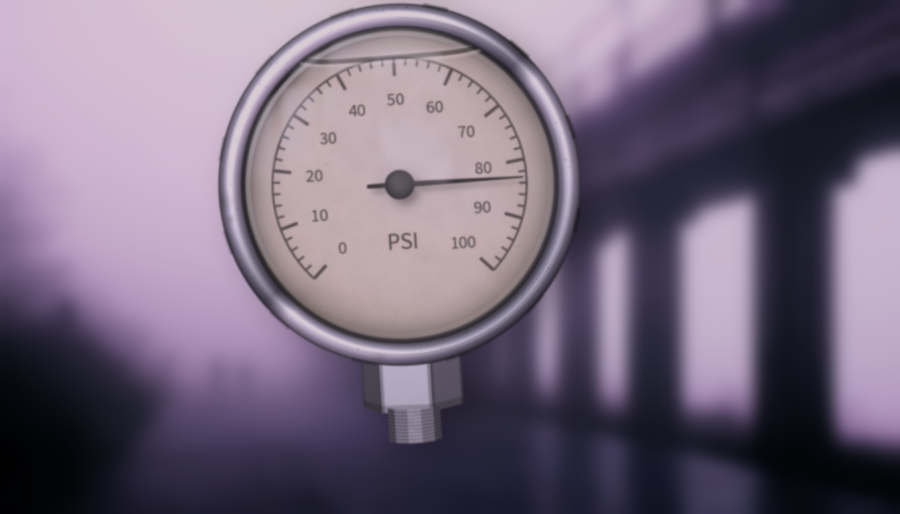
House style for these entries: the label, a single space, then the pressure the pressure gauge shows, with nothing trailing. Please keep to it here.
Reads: 83 psi
